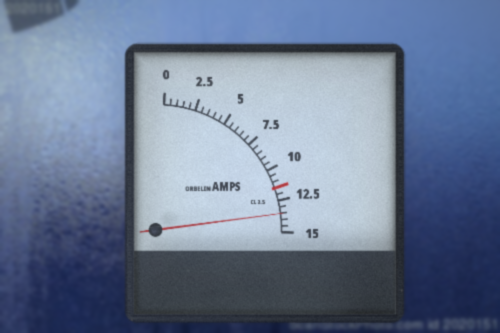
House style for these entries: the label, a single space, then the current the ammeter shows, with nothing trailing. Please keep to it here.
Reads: 13.5 A
